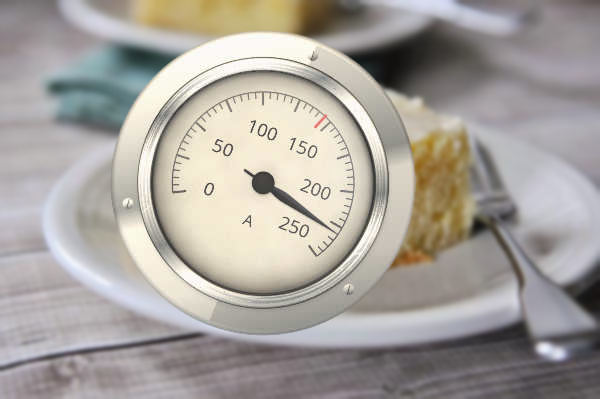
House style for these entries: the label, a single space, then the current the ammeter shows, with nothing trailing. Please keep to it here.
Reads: 230 A
